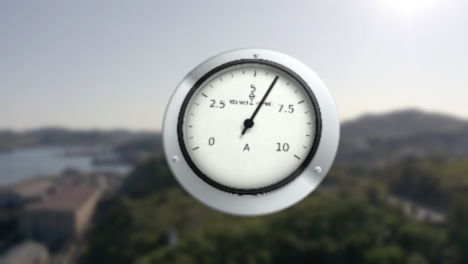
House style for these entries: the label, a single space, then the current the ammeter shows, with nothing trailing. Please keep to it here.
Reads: 6 A
